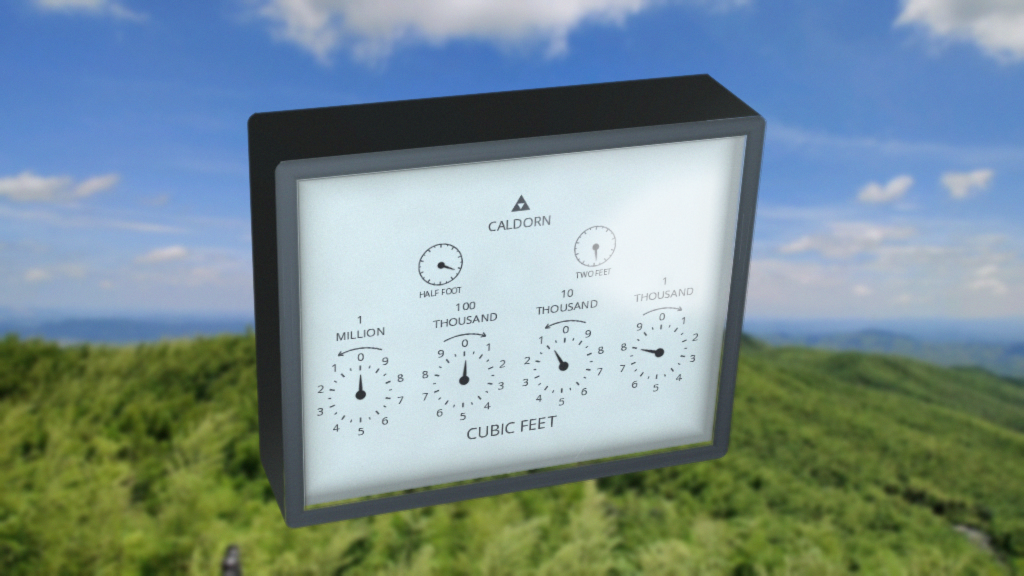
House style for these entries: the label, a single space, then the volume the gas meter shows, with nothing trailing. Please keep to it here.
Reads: 800 ft³
